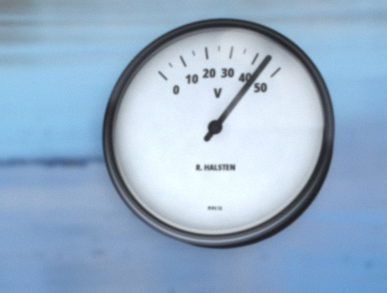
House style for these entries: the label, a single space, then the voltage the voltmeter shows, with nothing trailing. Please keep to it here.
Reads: 45 V
